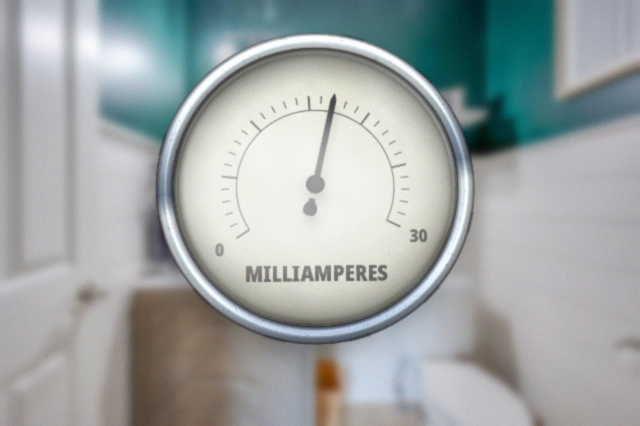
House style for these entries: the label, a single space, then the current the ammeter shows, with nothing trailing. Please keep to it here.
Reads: 17 mA
